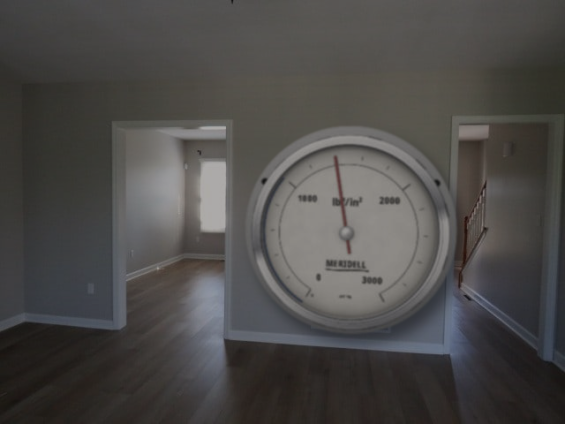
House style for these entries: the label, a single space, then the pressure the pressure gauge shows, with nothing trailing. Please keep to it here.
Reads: 1400 psi
